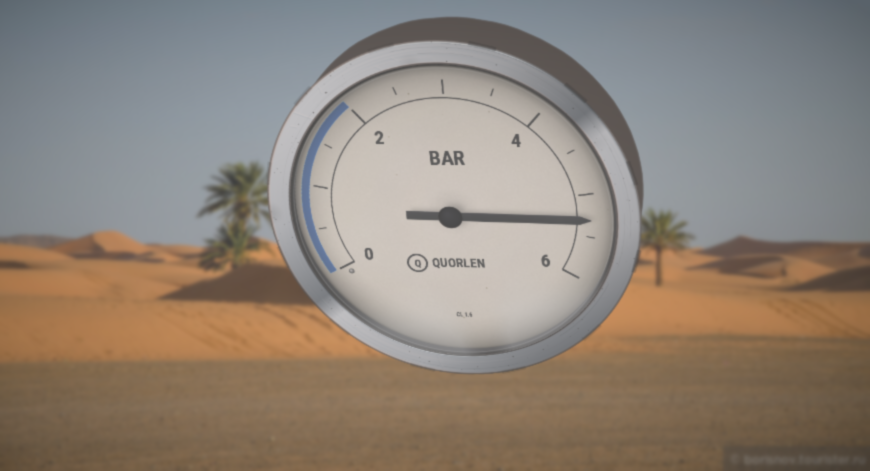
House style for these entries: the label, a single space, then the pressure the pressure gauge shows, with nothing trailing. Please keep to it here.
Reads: 5.25 bar
